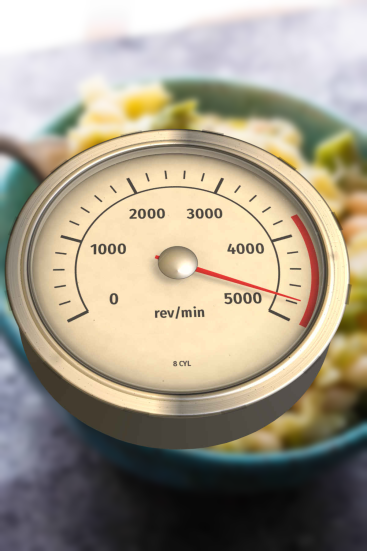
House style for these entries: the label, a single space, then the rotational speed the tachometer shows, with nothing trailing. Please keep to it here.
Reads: 4800 rpm
